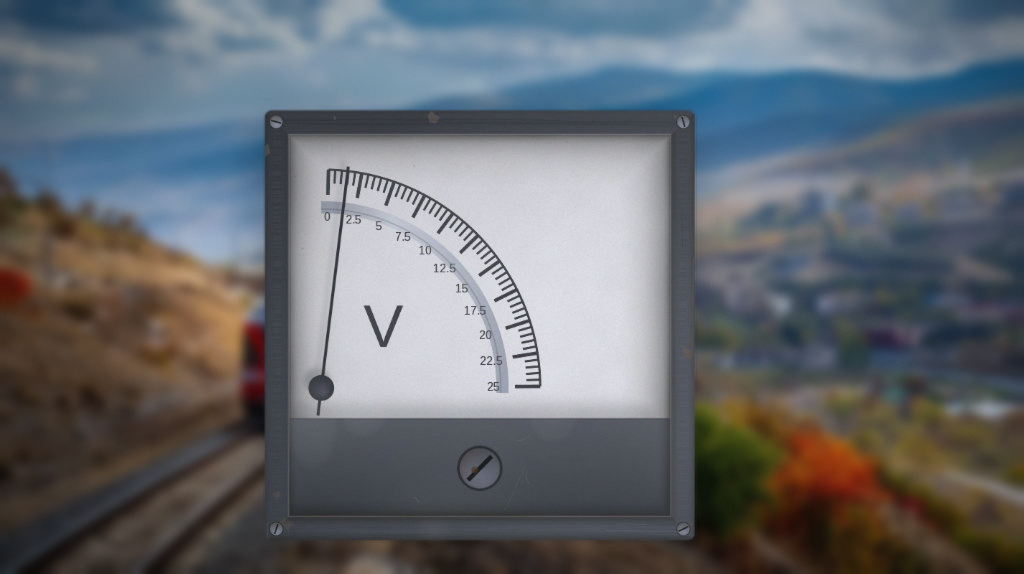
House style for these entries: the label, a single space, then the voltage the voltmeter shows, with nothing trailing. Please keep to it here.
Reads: 1.5 V
